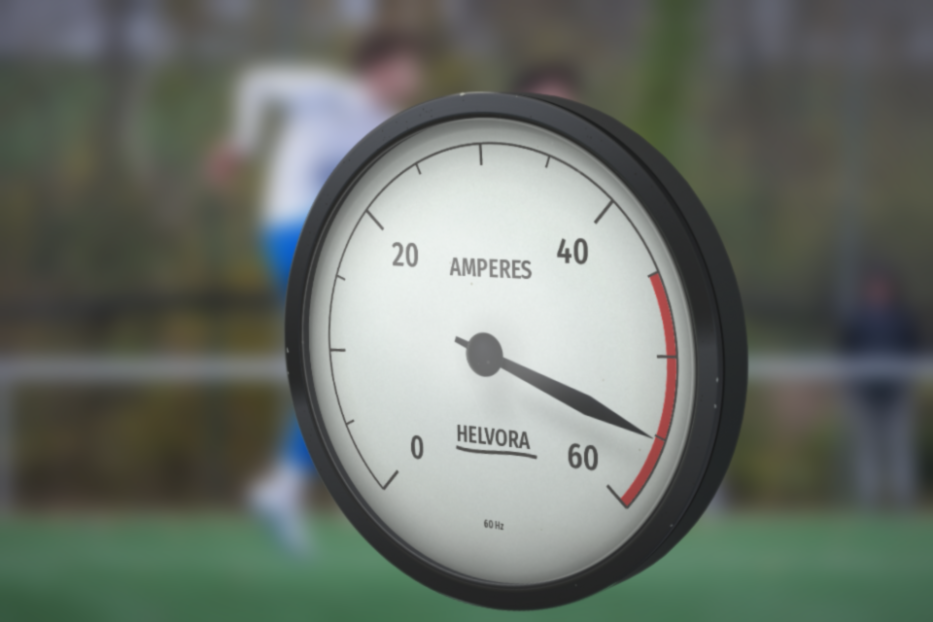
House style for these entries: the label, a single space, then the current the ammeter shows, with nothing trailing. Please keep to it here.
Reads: 55 A
